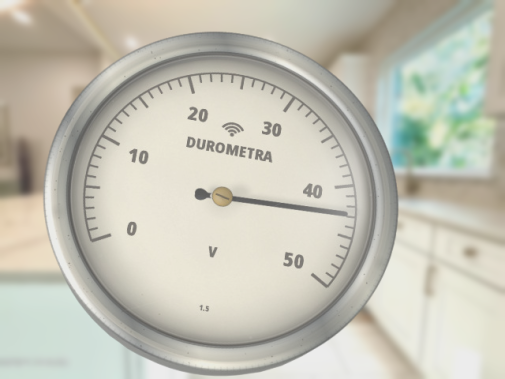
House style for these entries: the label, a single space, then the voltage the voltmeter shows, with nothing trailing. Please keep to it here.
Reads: 43 V
